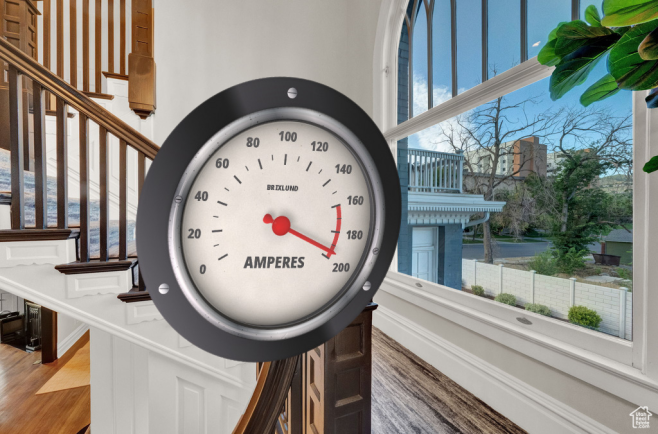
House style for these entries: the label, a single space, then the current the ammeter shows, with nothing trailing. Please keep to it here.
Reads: 195 A
